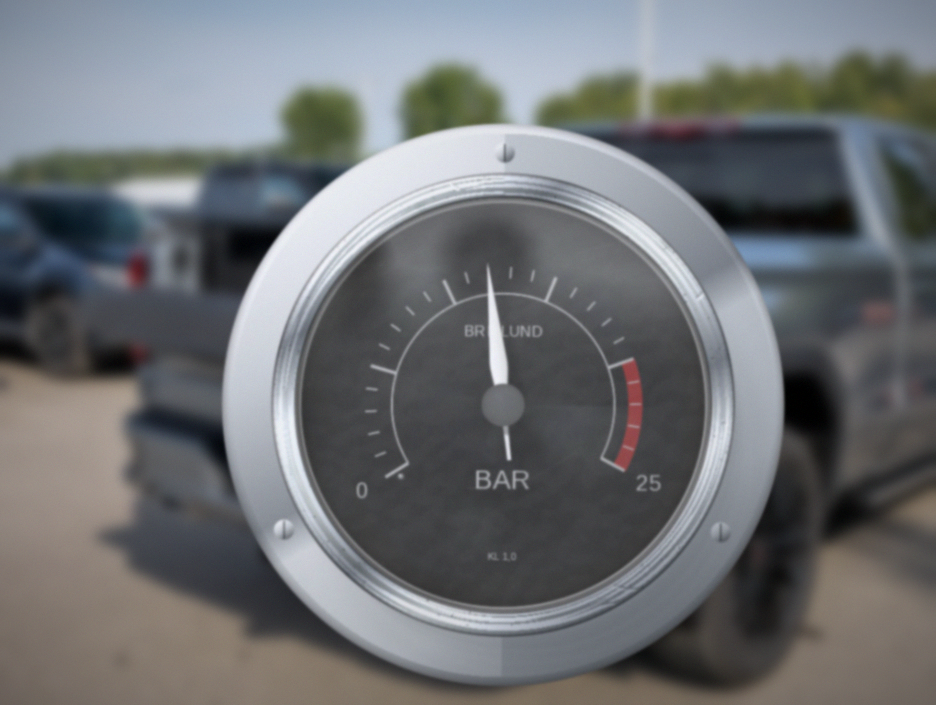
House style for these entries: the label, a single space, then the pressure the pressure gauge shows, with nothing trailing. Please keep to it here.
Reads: 12 bar
